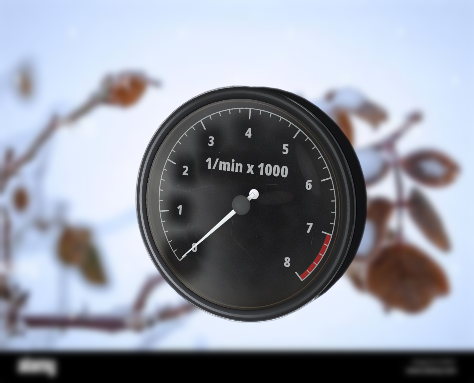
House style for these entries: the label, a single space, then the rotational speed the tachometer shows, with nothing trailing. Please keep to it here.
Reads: 0 rpm
